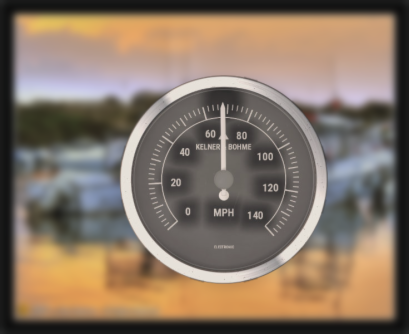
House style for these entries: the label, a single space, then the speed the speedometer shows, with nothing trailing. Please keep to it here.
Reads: 68 mph
